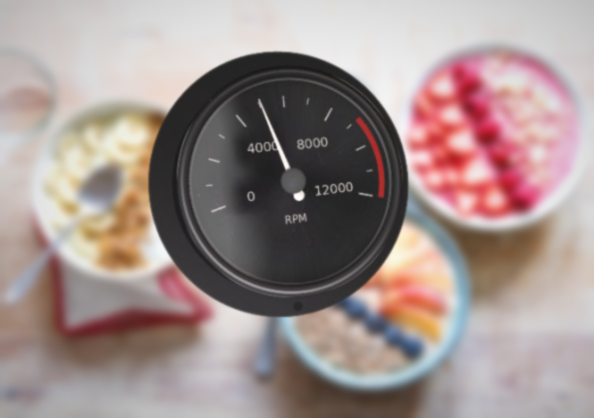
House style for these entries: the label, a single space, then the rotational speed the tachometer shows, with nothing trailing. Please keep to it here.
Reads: 5000 rpm
